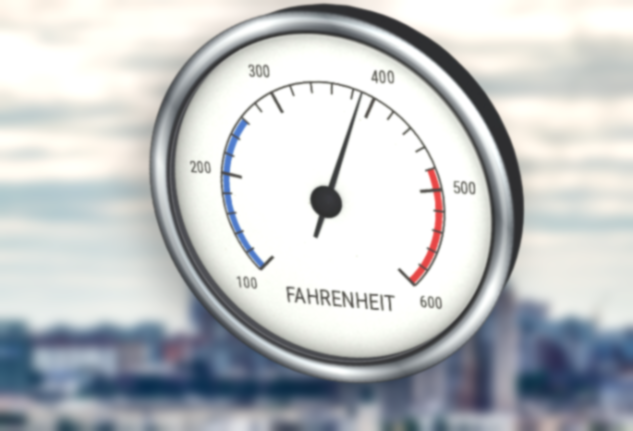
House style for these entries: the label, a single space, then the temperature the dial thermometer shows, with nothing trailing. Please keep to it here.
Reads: 390 °F
